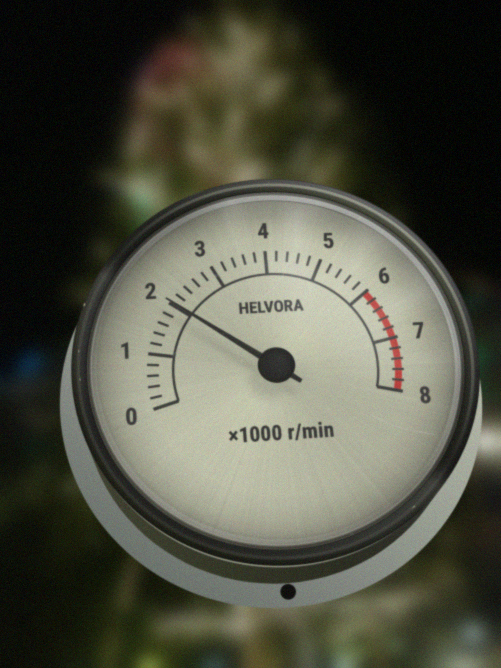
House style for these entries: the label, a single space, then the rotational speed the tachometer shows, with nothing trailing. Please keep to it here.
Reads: 2000 rpm
